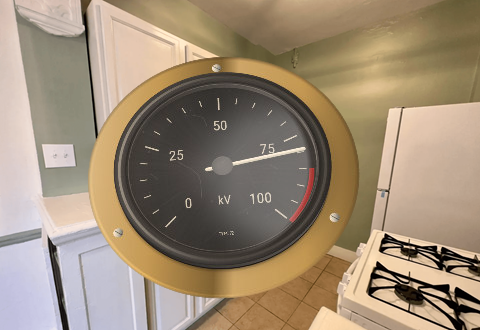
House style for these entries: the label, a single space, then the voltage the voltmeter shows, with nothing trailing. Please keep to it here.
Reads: 80 kV
